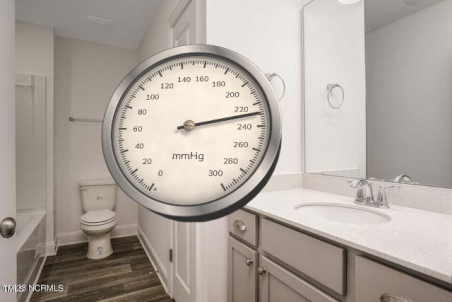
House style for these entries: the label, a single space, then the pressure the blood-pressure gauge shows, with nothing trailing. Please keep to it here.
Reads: 230 mmHg
